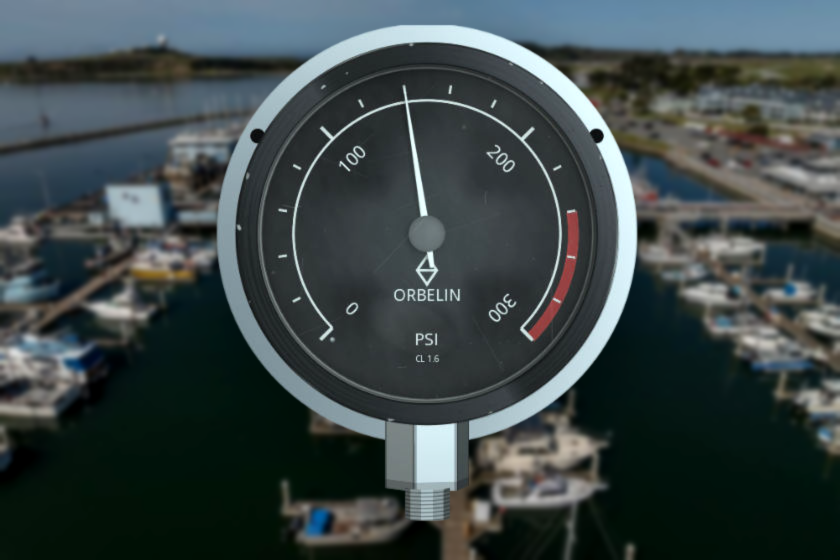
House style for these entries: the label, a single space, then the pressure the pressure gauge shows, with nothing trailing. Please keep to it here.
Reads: 140 psi
